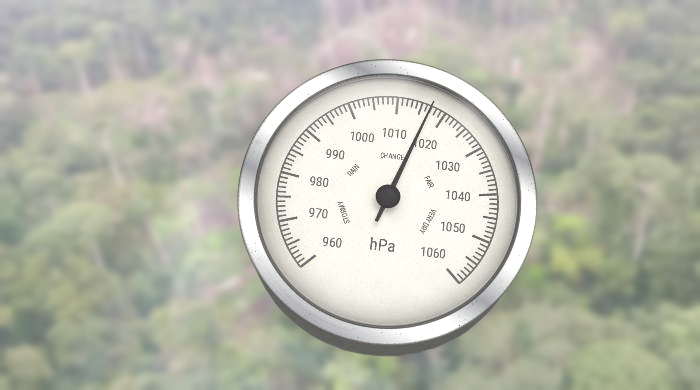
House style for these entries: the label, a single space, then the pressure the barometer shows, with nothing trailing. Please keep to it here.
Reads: 1017 hPa
